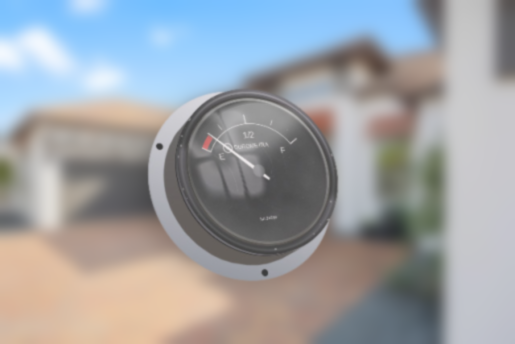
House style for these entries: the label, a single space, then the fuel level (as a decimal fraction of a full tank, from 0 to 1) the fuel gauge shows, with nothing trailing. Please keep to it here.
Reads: 0.125
